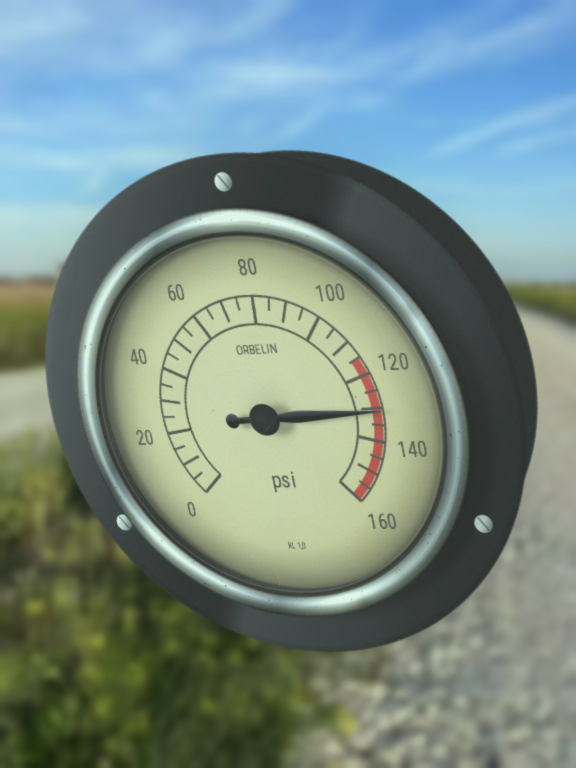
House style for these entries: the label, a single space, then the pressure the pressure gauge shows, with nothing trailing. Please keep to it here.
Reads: 130 psi
